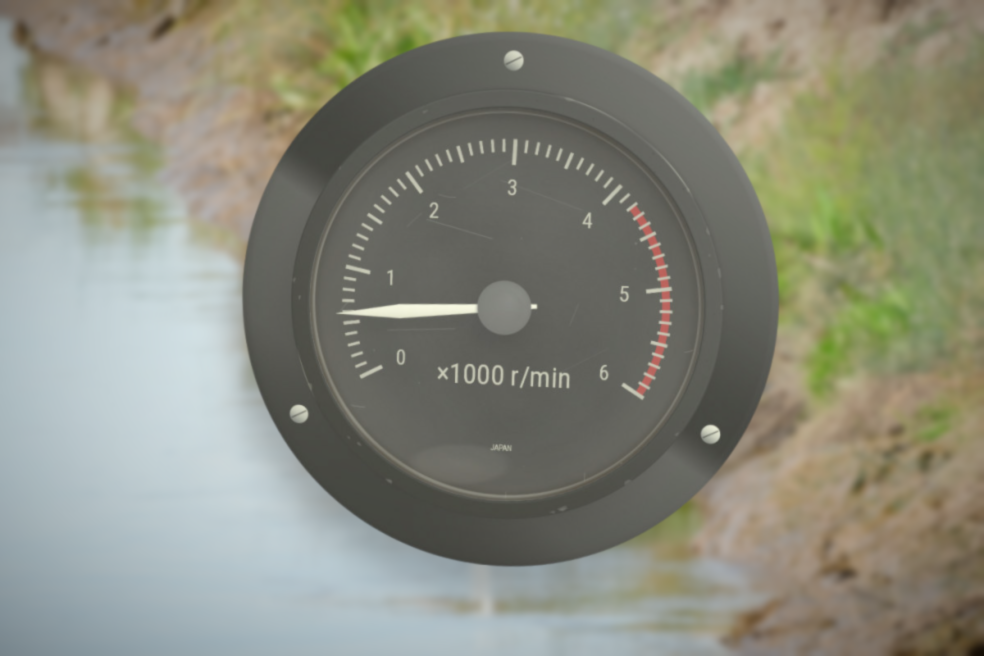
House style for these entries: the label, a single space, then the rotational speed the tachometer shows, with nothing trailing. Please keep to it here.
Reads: 600 rpm
